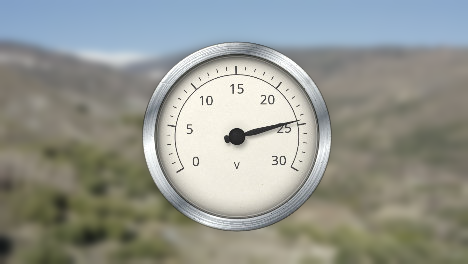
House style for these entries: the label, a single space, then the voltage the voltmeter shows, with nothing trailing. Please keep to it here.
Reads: 24.5 V
